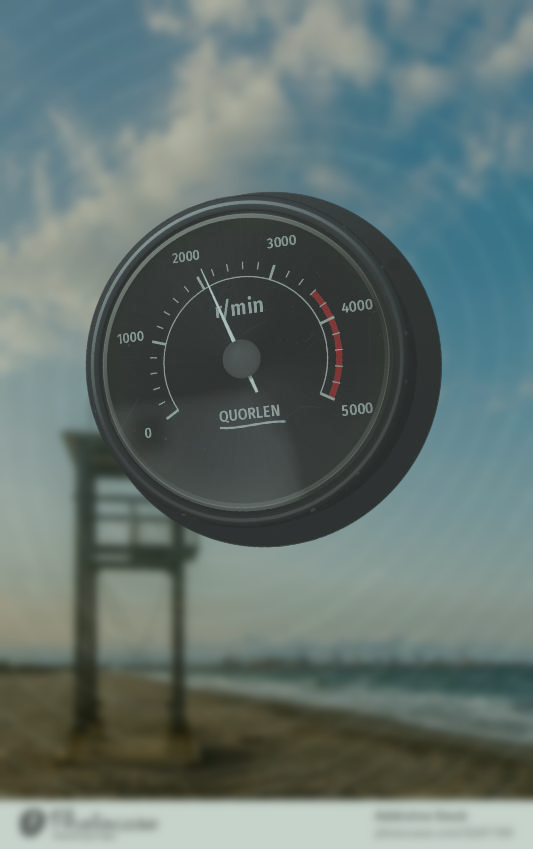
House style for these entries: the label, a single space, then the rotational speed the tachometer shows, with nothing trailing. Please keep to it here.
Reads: 2100 rpm
